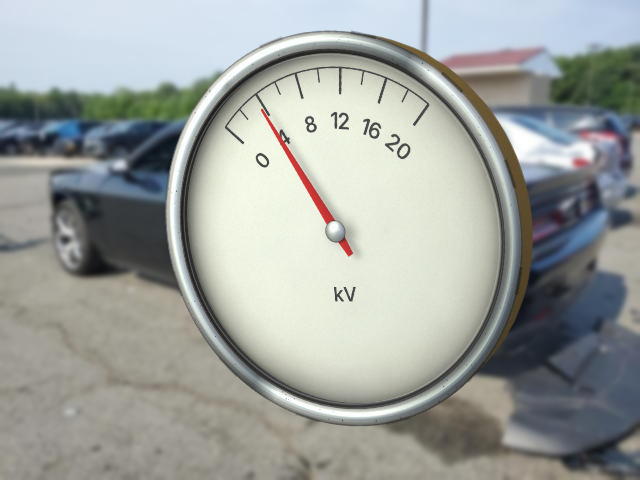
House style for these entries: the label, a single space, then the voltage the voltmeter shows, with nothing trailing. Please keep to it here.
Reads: 4 kV
